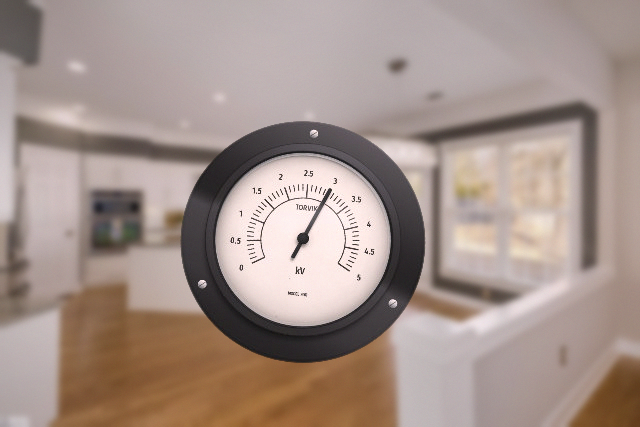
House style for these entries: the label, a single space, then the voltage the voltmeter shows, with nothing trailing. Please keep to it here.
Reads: 3 kV
